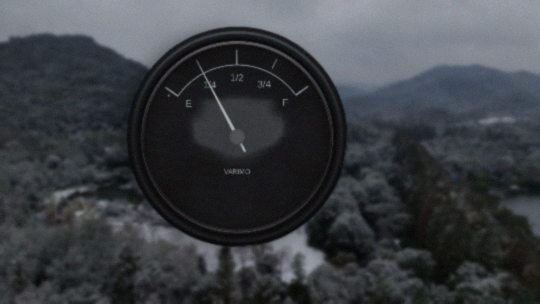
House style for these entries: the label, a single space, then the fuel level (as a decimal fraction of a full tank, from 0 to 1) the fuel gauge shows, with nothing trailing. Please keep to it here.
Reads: 0.25
